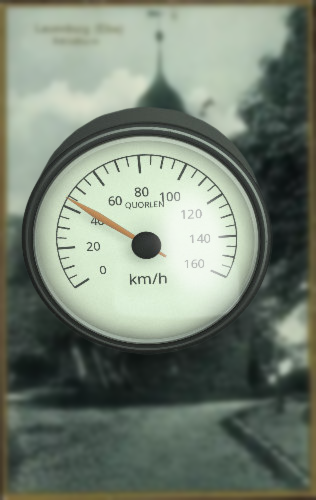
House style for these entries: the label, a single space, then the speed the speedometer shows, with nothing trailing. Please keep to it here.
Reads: 45 km/h
